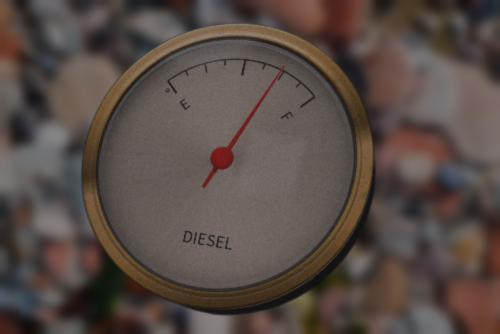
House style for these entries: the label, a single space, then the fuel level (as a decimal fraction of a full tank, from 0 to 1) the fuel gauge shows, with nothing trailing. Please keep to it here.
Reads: 0.75
